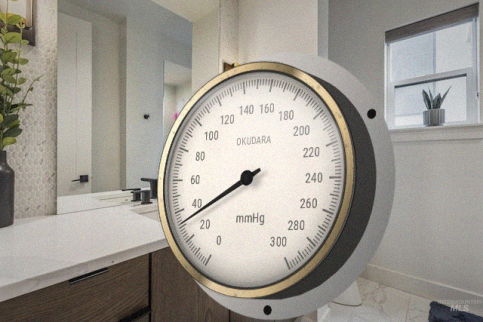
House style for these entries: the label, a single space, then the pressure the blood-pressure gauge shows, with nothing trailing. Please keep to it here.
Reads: 30 mmHg
